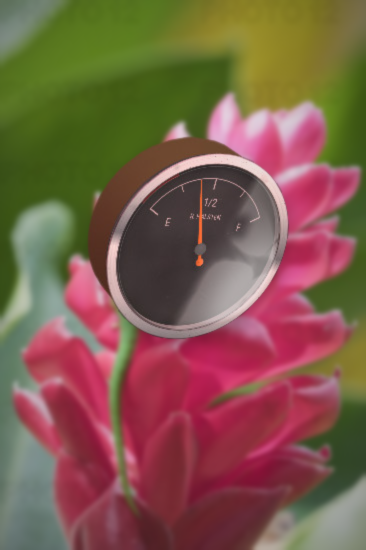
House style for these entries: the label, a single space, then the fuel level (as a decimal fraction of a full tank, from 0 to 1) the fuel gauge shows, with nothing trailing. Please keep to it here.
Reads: 0.375
